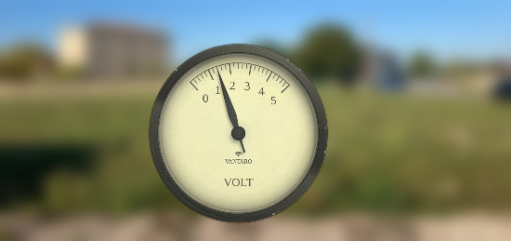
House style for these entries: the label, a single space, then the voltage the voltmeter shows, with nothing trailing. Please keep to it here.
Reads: 1.4 V
